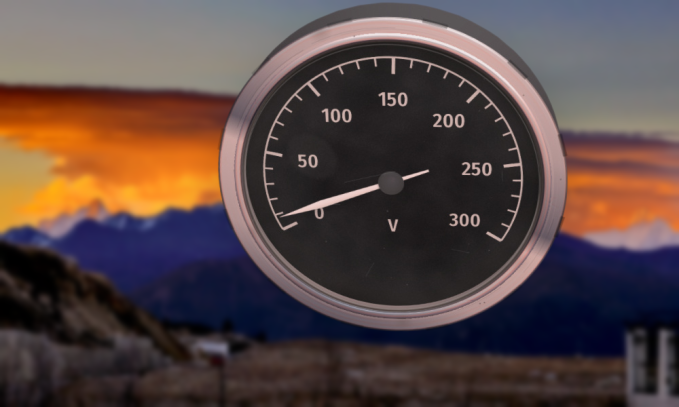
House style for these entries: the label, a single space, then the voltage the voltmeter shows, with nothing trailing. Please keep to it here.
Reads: 10 V
